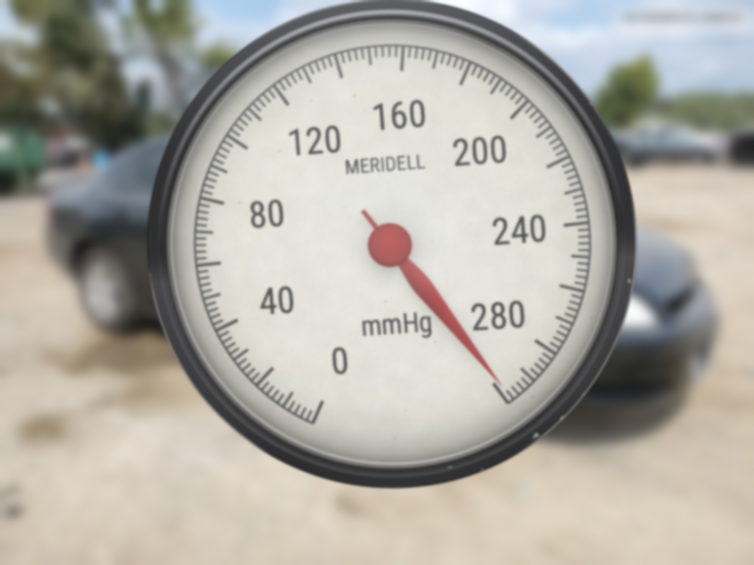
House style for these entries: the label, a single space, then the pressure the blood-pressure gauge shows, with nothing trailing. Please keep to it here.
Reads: 298 mmHg
